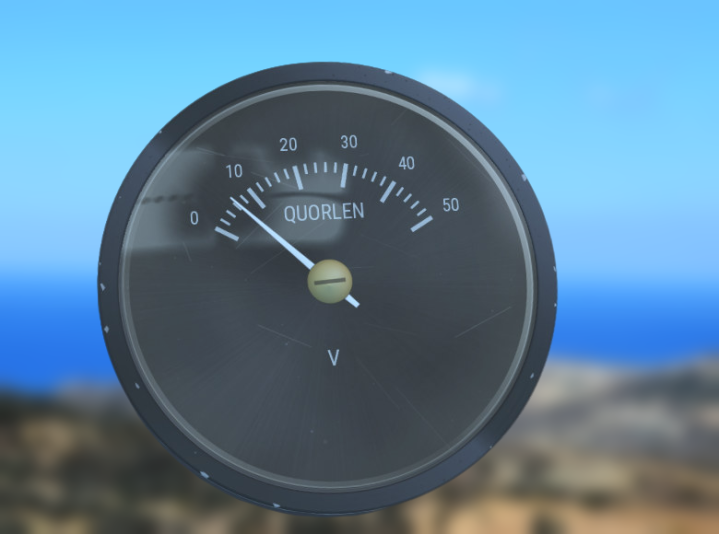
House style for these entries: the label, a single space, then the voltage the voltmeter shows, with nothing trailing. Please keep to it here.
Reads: 6 V
